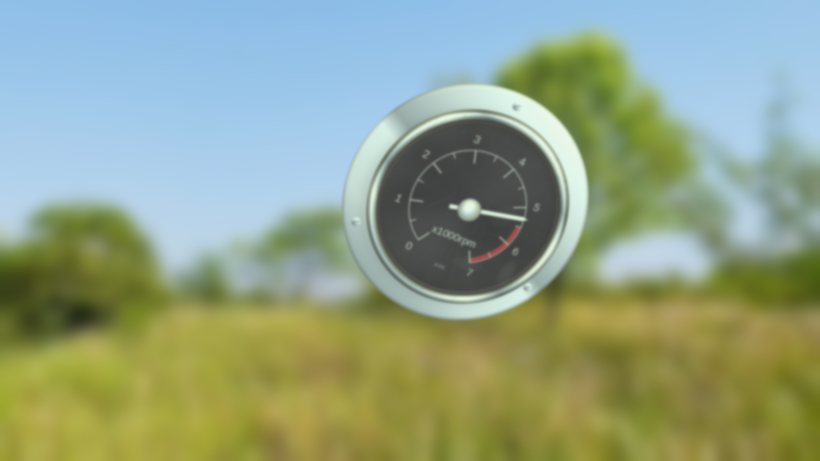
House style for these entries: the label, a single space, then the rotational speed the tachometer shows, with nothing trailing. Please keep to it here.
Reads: 5250 rpm
